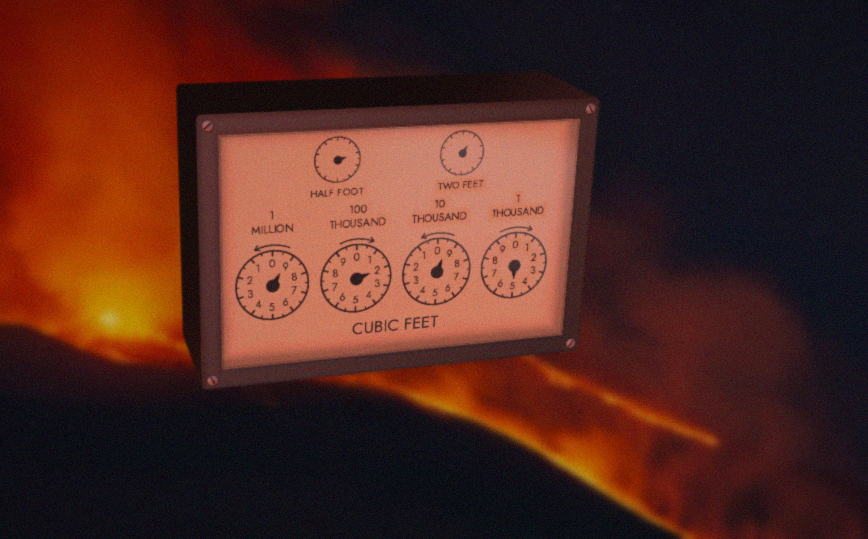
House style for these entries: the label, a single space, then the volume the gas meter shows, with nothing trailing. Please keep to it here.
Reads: 919500 ft³
